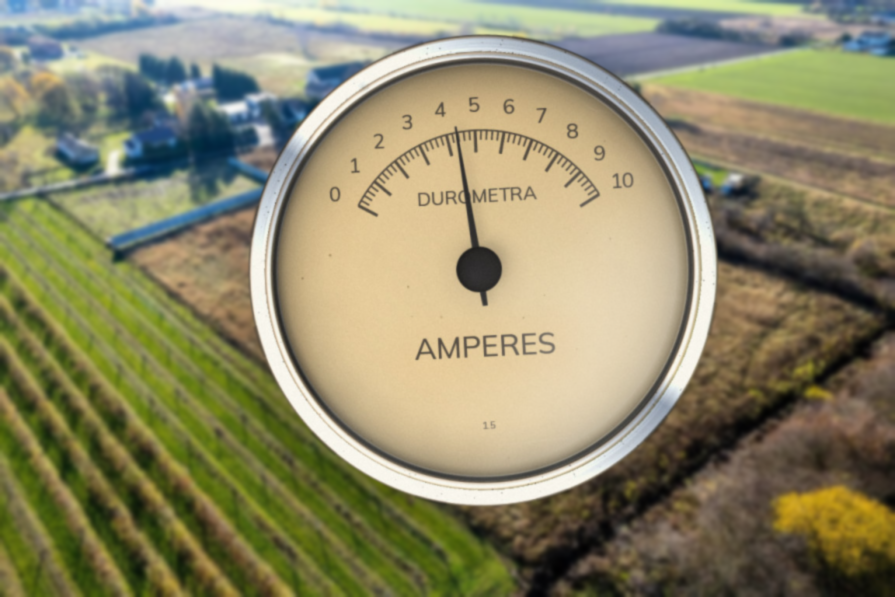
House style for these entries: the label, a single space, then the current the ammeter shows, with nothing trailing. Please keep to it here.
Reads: 4.4 A
